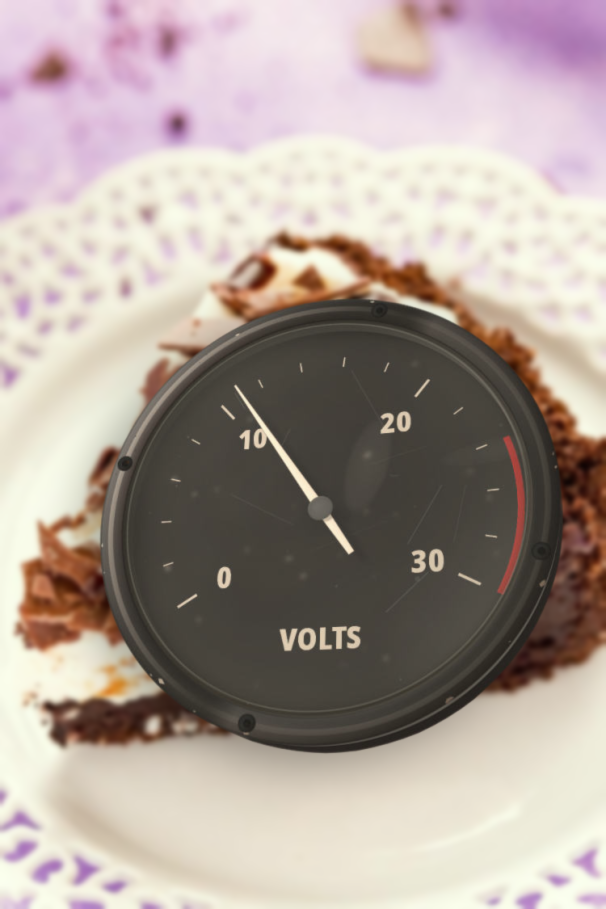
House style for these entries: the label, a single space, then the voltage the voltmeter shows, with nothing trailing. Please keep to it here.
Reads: 11 V
